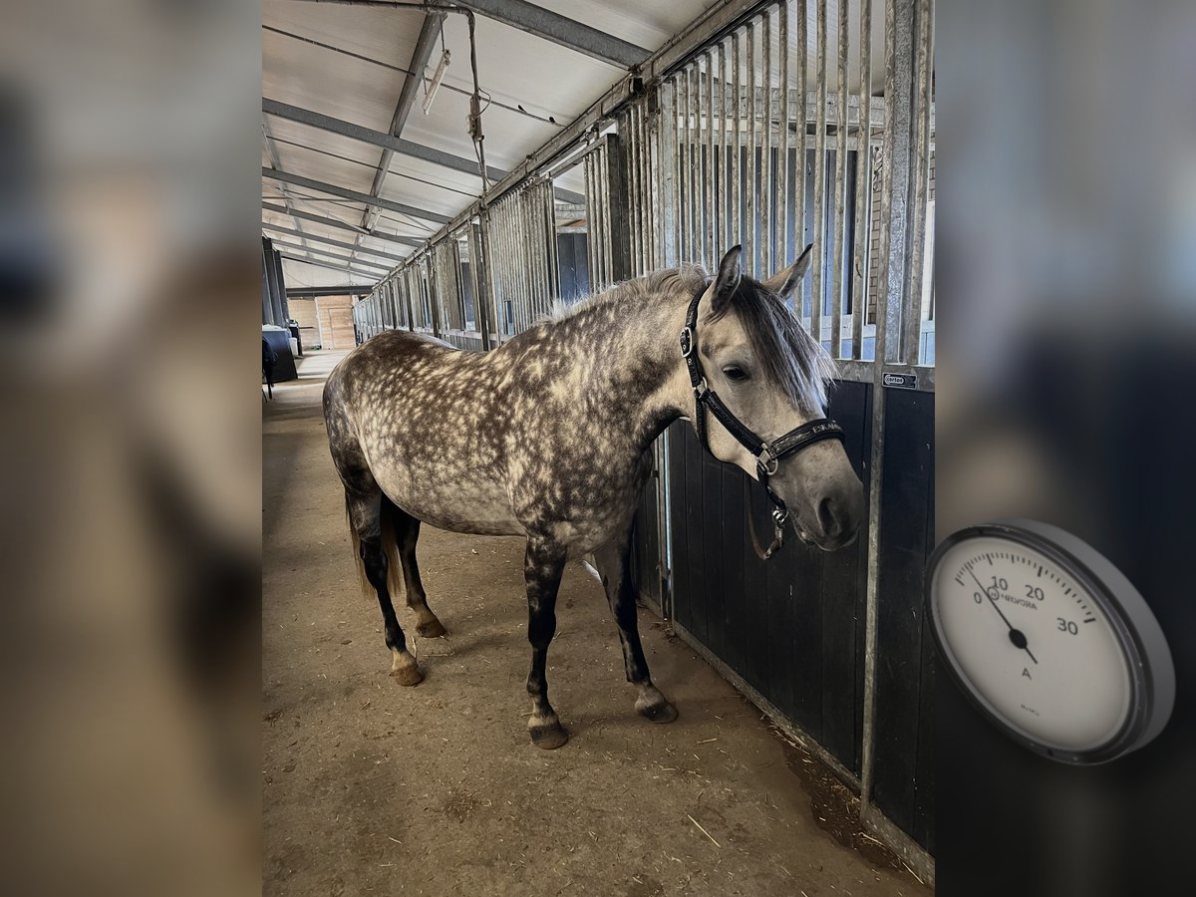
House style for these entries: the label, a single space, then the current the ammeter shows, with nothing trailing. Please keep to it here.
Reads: 5 A
